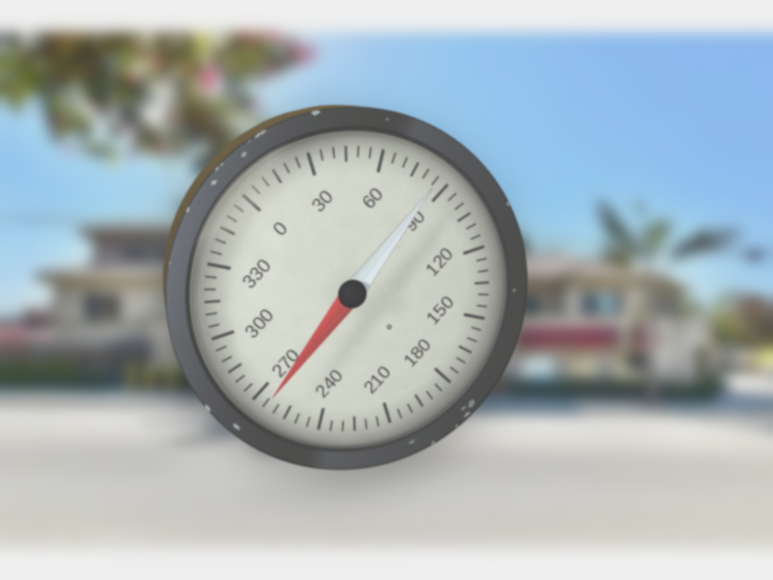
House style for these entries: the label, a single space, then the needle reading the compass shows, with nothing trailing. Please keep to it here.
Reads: 265 °
